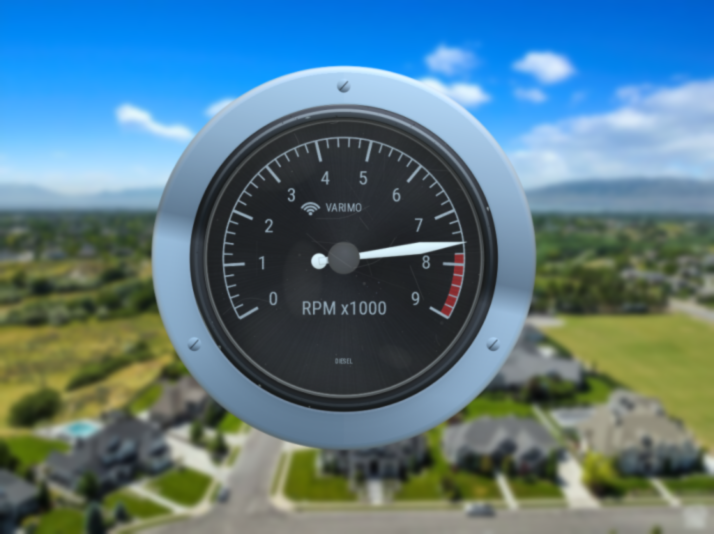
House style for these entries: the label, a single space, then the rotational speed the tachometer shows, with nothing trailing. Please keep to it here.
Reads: 7600 rpm
